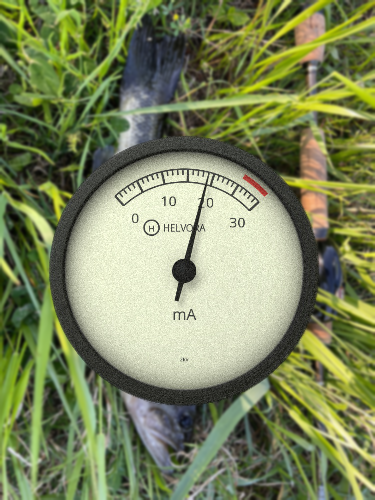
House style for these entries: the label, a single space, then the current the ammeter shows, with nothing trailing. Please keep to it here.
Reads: 19 mA
